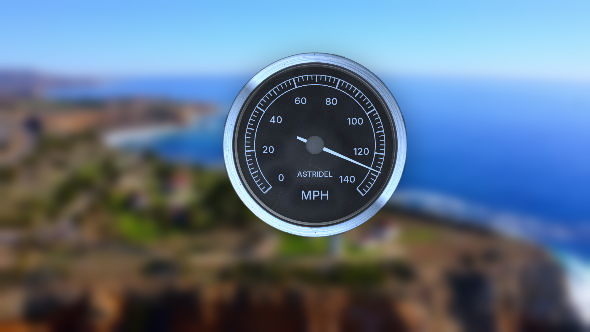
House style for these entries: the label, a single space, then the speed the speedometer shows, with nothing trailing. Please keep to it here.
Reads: 128 mph
